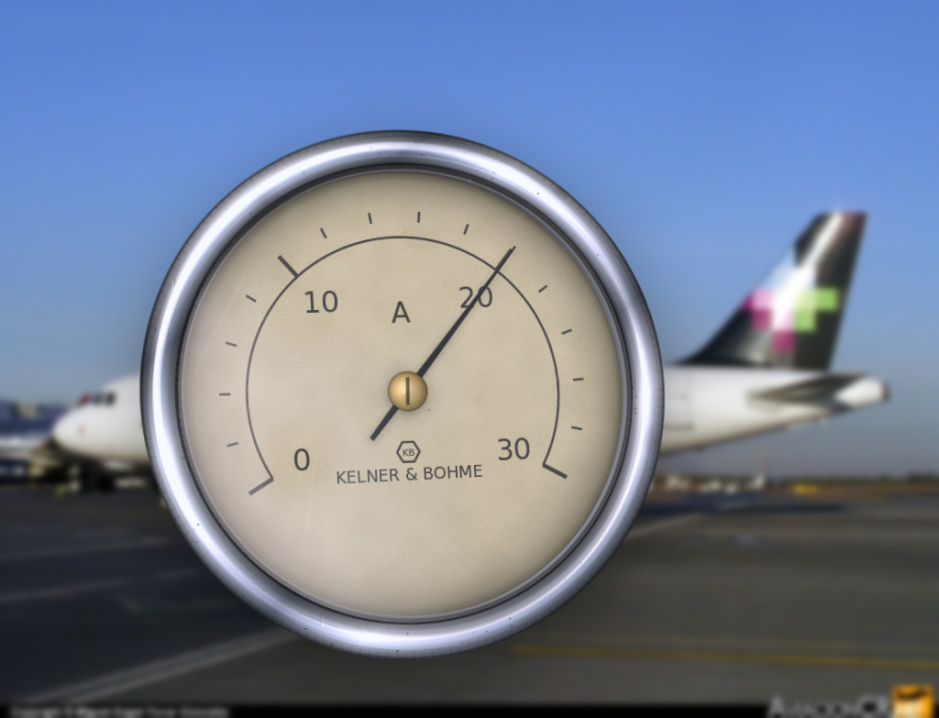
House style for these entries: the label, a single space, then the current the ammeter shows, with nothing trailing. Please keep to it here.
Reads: 20 A
